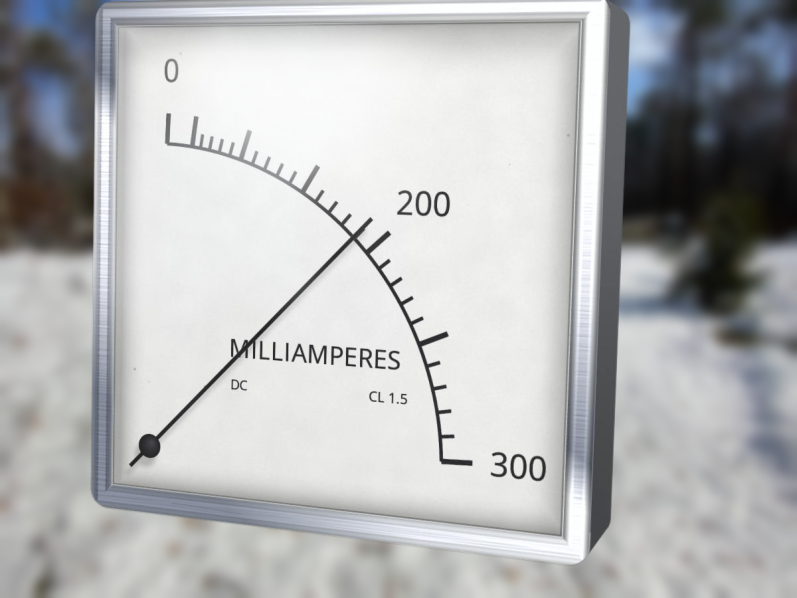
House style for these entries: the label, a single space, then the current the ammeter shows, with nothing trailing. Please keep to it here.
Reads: 190 mA
